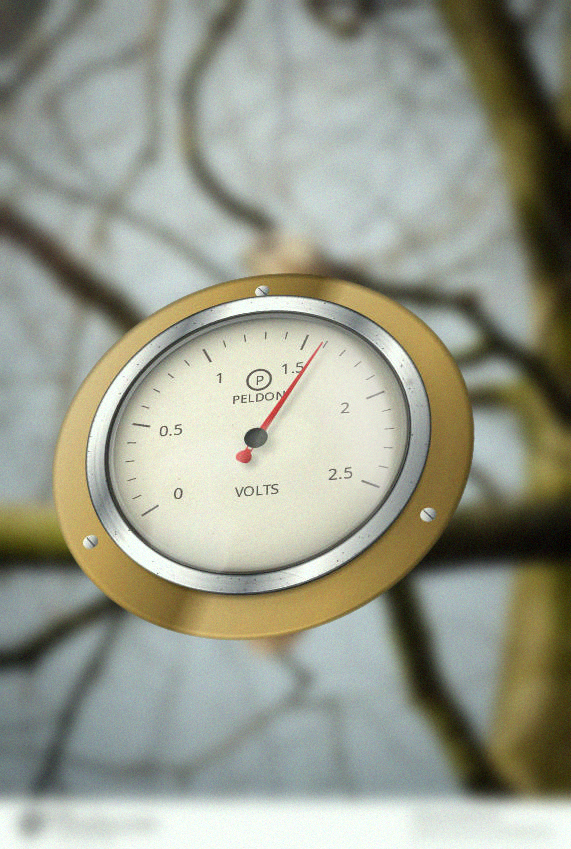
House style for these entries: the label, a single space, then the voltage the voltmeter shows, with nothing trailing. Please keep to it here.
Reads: 1.6 V
